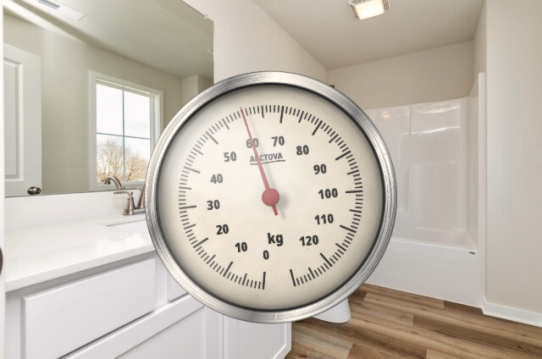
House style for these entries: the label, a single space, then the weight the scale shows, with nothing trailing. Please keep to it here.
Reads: 60 kg
